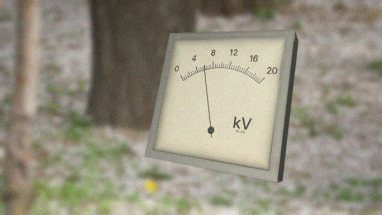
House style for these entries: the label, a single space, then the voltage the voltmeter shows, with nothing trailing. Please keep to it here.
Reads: 6 kV
